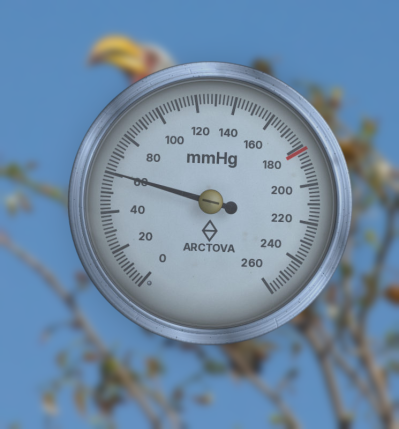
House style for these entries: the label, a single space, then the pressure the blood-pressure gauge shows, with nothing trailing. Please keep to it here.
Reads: 60 mmHg
